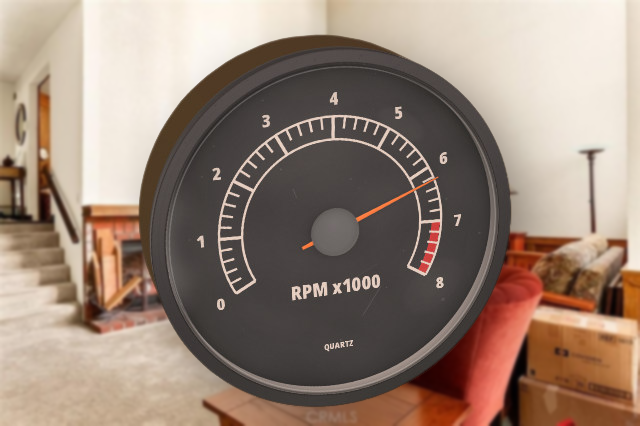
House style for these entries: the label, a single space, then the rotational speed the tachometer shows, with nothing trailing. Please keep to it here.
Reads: 6200 rpm
